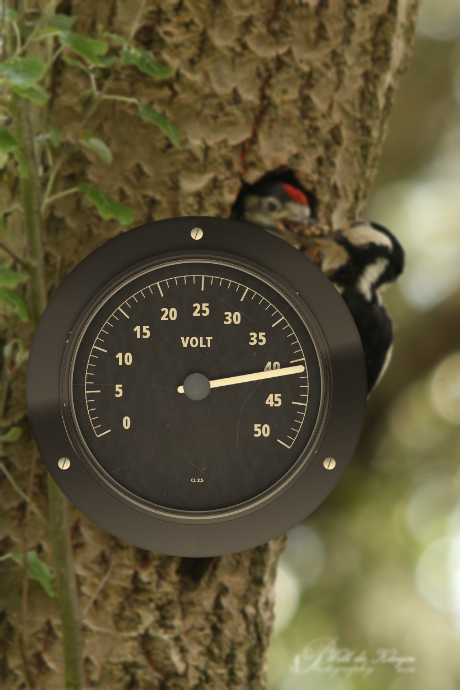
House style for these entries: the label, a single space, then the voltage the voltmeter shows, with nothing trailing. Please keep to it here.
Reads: 41 V
